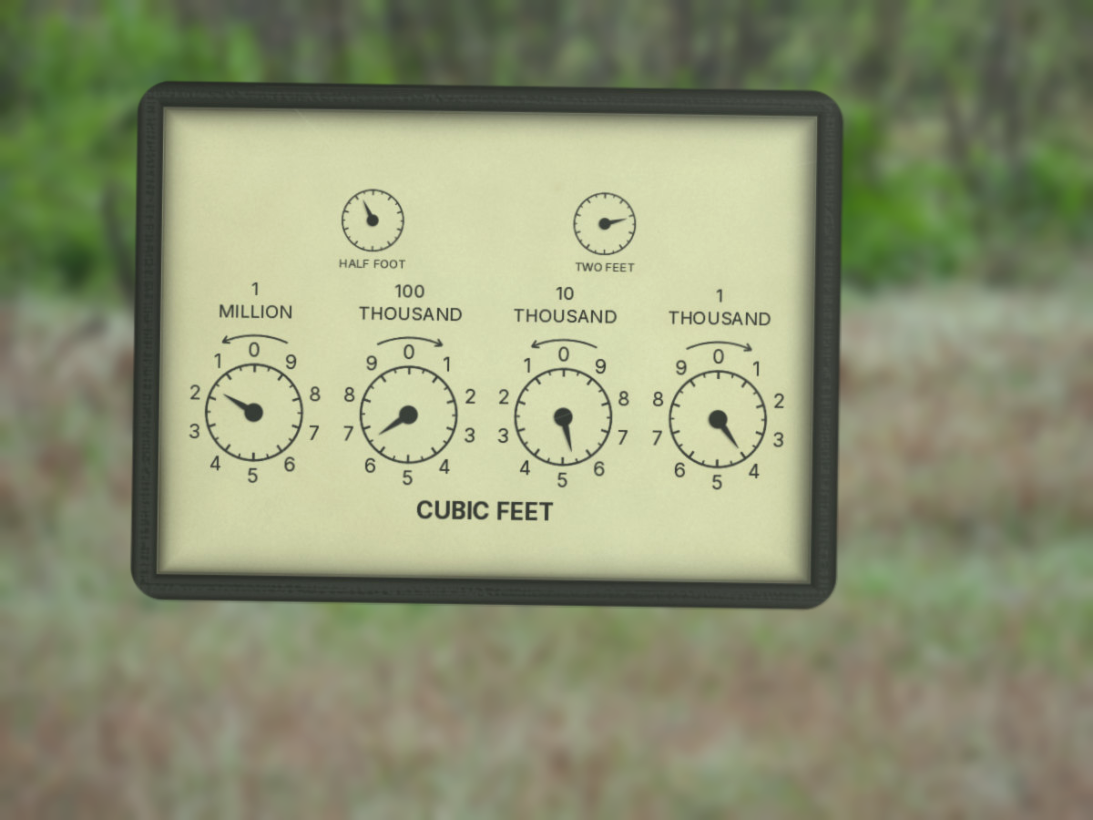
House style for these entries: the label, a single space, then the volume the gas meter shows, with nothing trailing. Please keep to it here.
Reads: 165400 ft³
